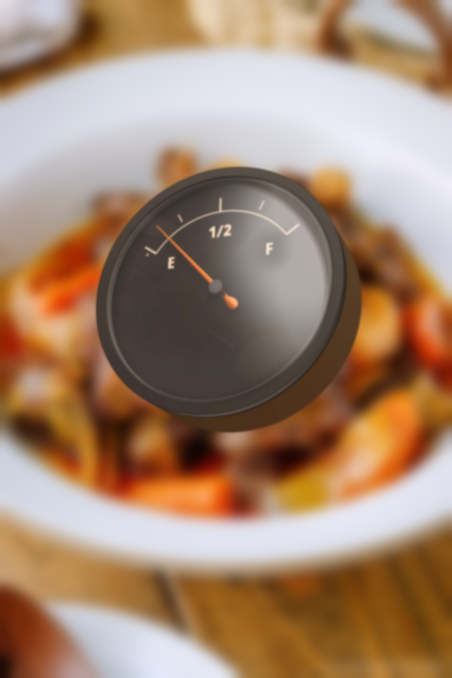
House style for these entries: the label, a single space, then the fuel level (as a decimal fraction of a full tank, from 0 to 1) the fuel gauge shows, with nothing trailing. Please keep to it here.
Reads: 0.125
